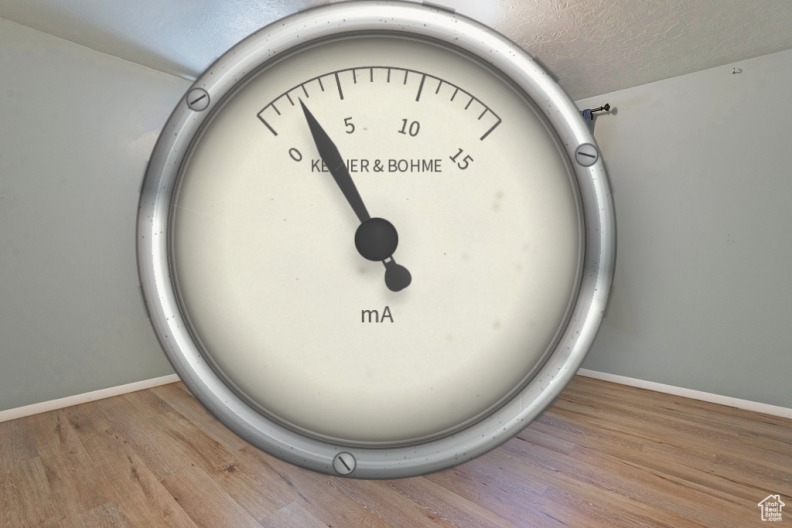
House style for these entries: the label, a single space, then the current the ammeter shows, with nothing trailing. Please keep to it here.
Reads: 2.5 mA
